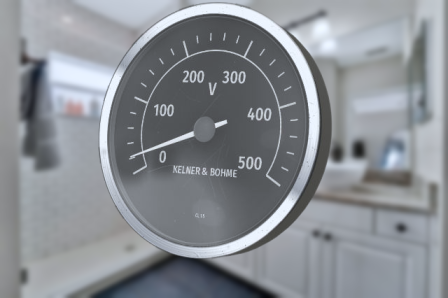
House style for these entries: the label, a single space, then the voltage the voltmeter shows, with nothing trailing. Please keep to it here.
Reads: 20 V
